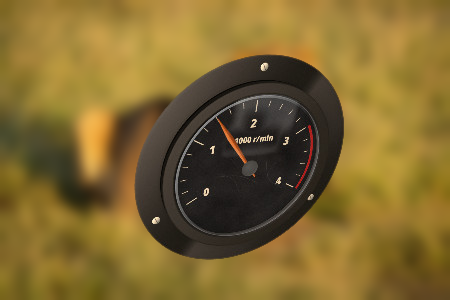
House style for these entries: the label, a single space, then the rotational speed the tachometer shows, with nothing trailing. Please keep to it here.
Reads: 1400 rpm
